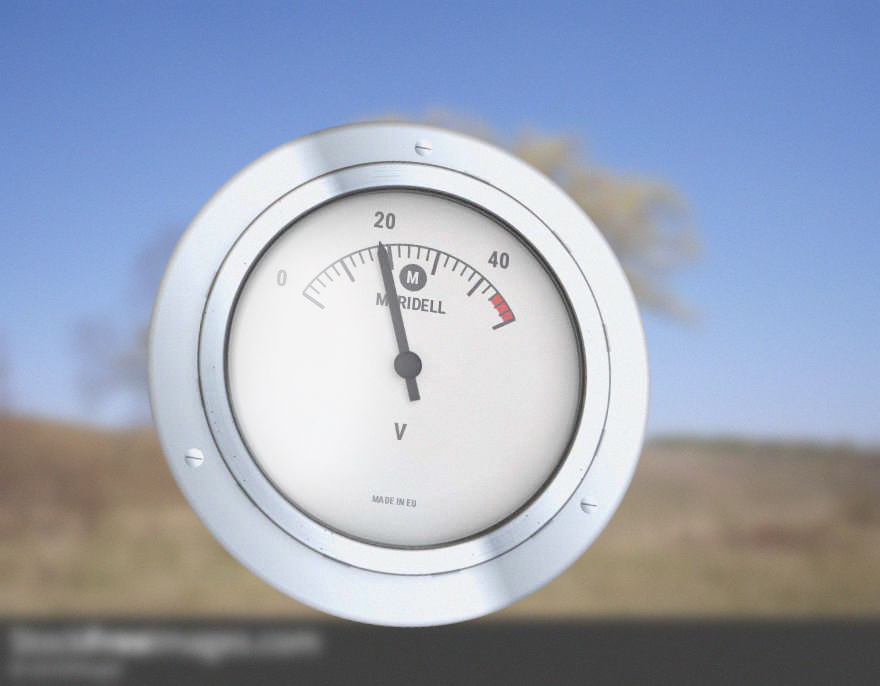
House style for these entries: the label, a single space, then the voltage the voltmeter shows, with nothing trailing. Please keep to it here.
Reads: 18 V
